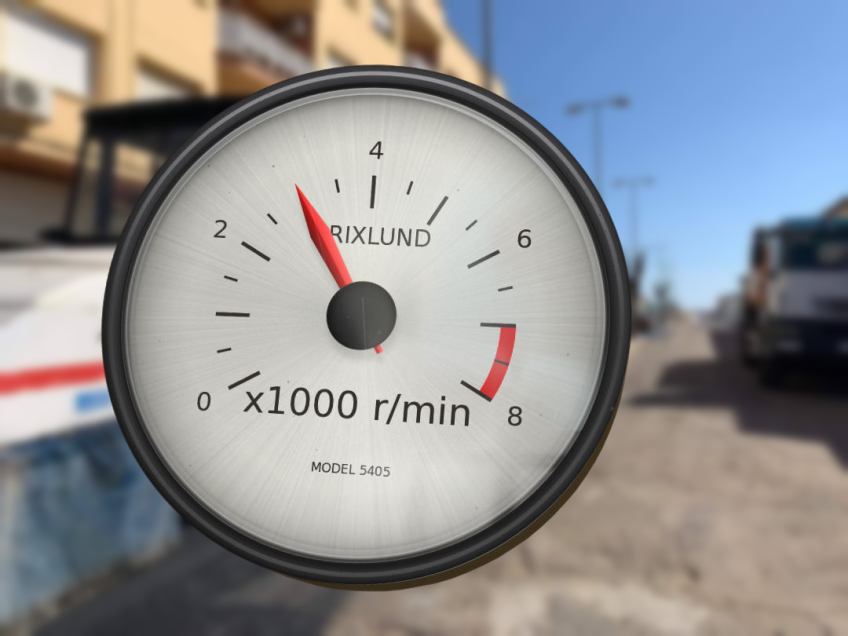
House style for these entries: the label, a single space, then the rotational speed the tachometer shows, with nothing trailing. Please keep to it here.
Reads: 3000 rpm
